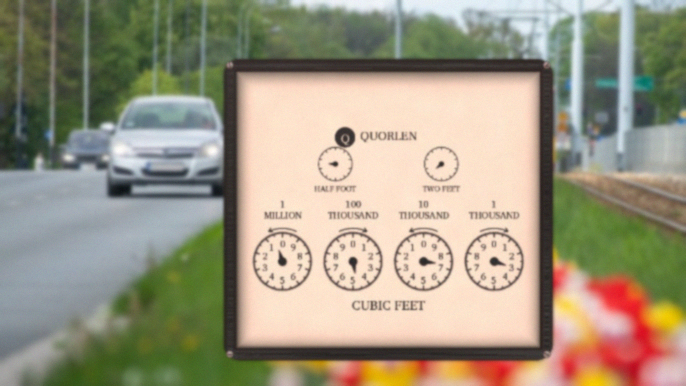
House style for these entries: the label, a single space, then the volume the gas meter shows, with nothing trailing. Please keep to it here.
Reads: 47300 ft³
